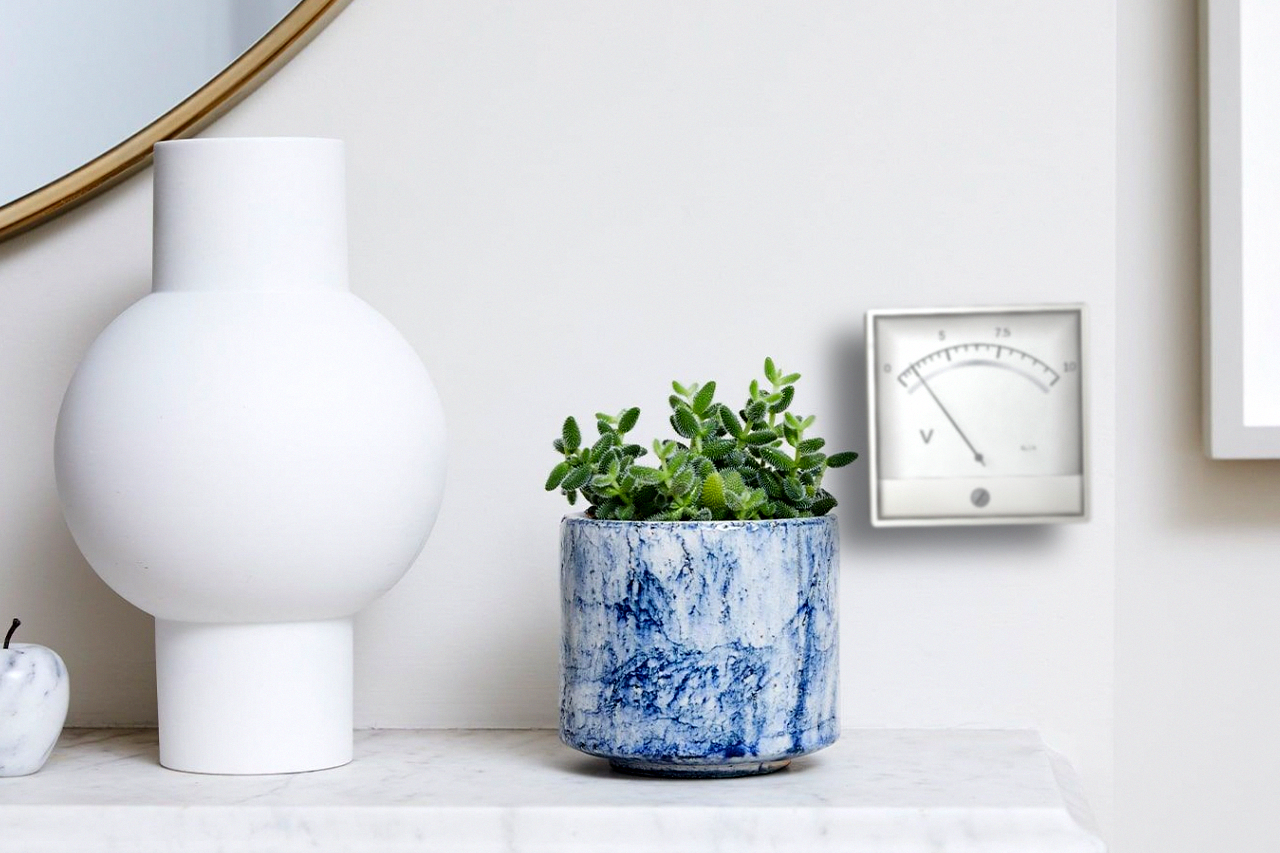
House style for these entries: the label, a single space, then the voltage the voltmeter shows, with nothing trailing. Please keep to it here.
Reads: 2.5 V
